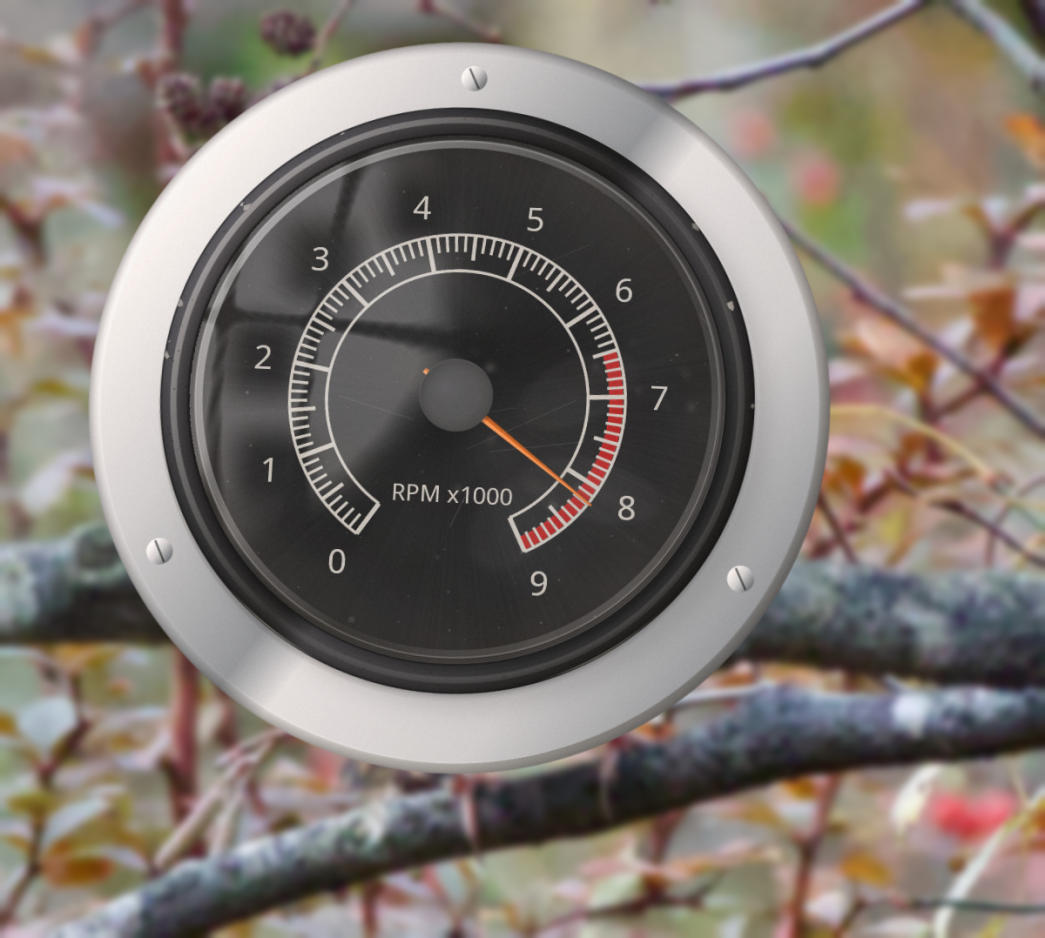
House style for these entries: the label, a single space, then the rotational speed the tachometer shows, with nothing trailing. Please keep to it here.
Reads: 8200 rpm
